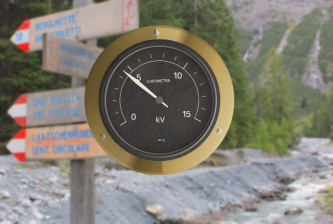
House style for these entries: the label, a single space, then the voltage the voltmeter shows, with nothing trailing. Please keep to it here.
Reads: 4.5 kV
